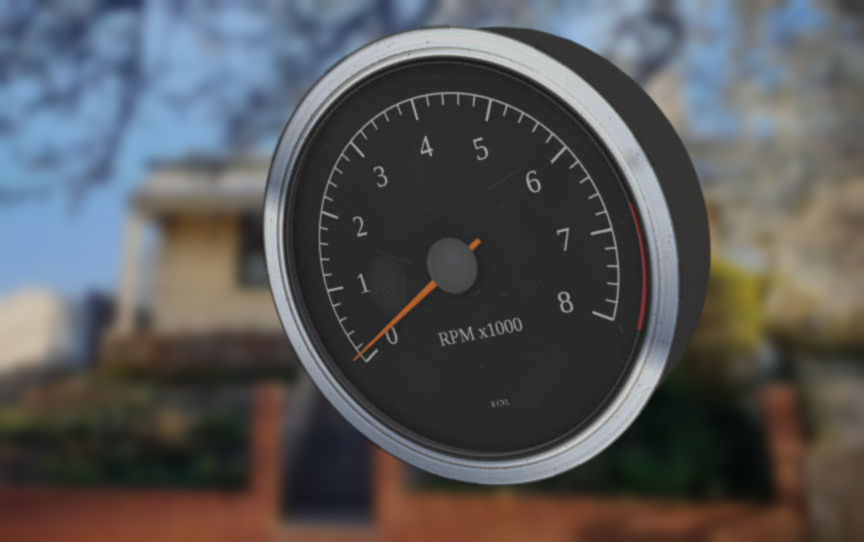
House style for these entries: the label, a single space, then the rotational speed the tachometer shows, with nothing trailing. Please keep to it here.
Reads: 100 rpm
